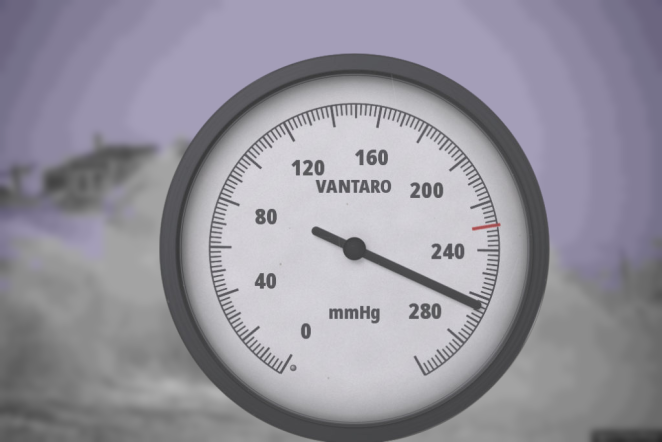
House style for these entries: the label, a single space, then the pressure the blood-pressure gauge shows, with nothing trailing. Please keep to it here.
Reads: 264 mmHg
